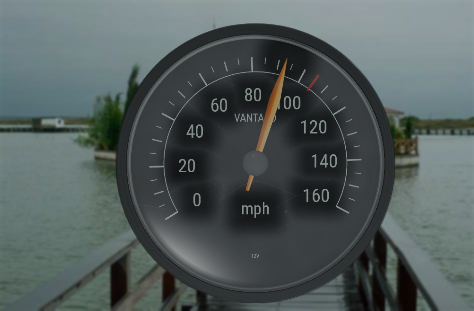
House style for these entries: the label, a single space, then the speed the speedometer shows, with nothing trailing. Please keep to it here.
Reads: 92.5 mph
